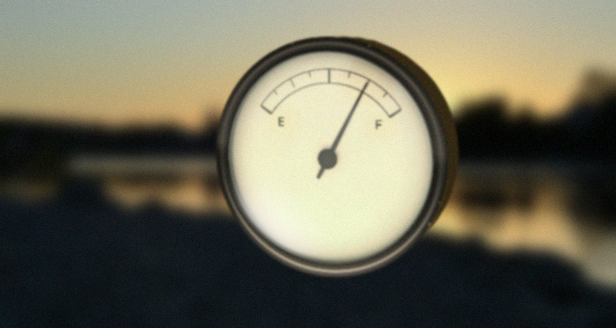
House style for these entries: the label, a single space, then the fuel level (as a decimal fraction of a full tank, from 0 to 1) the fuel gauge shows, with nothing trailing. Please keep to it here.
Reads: 0.75
